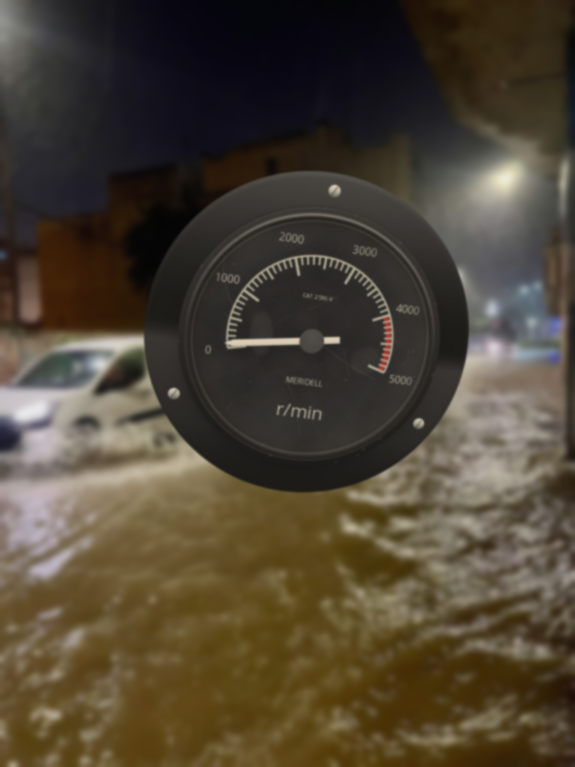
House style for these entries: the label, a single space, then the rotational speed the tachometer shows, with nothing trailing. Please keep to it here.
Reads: 100 rpm
